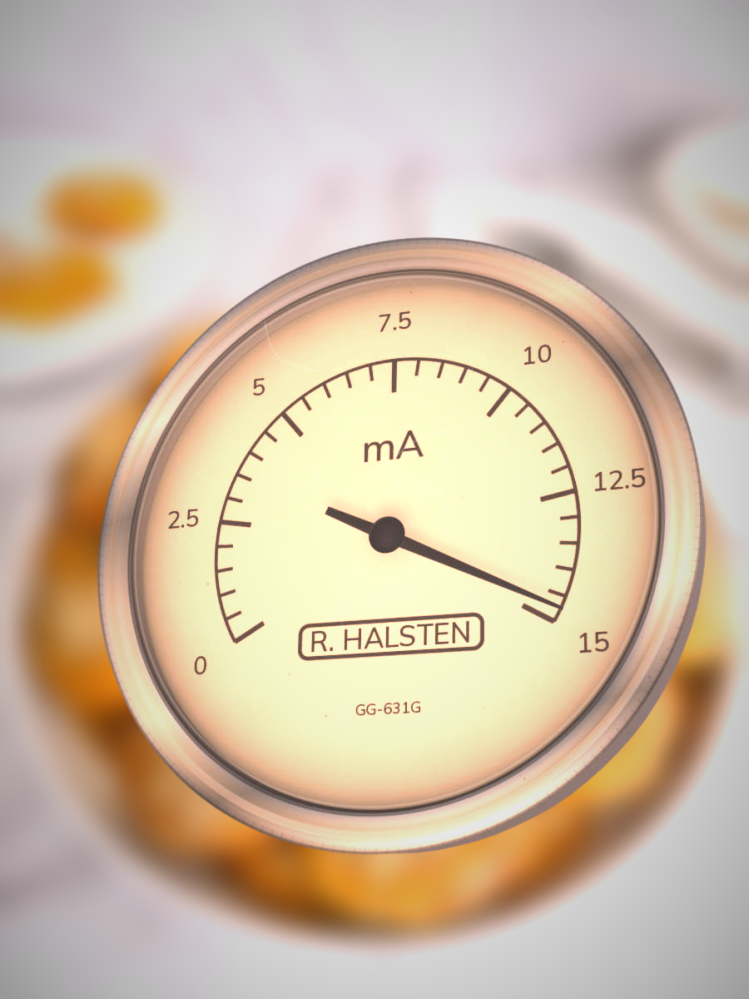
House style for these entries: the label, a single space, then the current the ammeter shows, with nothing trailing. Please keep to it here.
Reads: 14.75 mA
